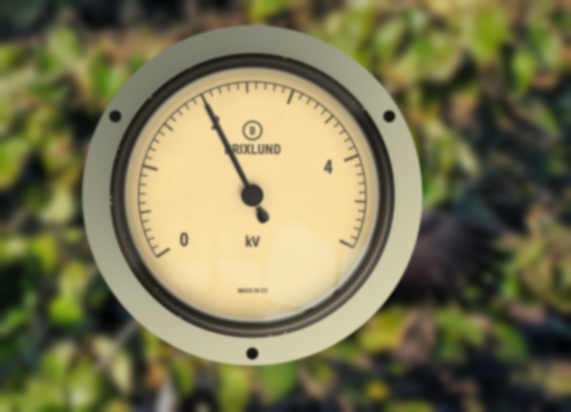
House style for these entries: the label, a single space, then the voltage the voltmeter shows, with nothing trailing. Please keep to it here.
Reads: 2 kV
